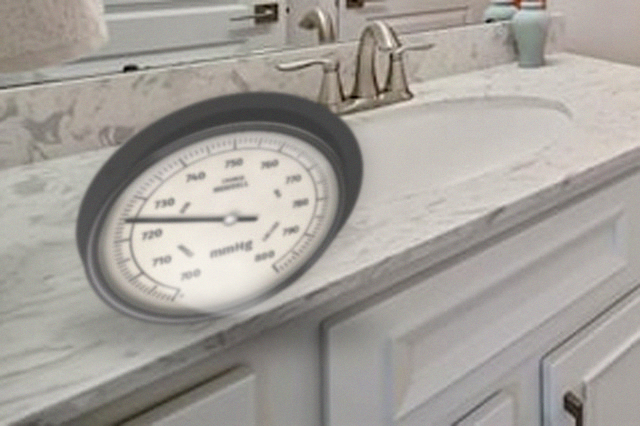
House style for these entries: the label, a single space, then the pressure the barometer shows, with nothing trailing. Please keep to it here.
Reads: 725 mmHg
